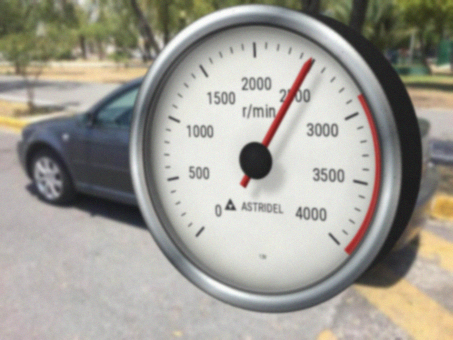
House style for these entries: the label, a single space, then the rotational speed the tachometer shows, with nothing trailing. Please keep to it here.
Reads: 2500 rpm
